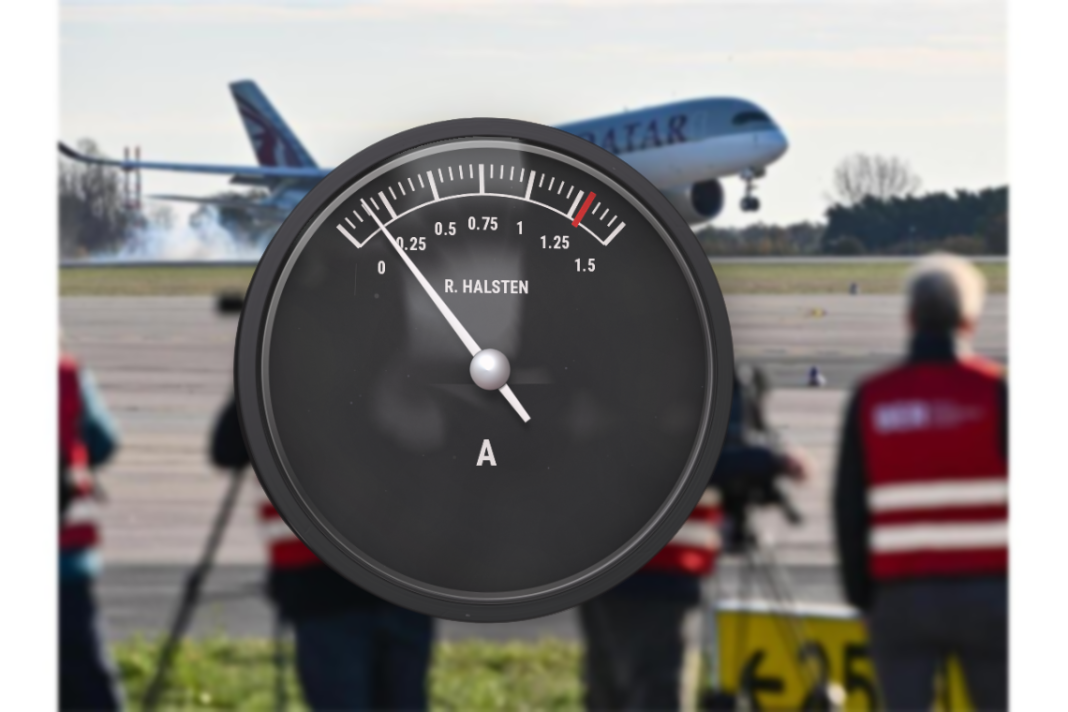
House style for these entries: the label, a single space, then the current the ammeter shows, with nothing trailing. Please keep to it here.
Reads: 0.15 A
